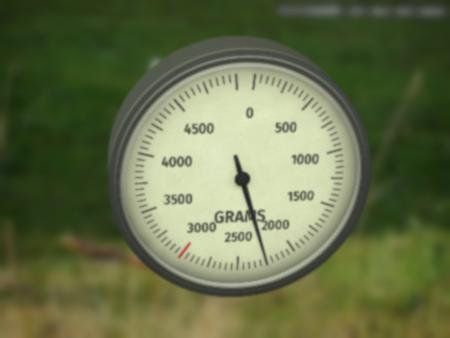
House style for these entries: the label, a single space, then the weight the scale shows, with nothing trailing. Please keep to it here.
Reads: 2250 g
